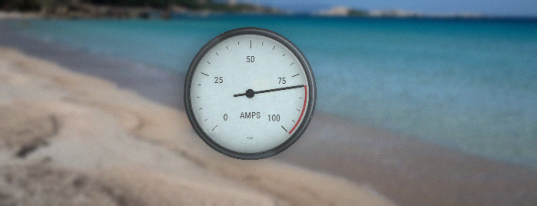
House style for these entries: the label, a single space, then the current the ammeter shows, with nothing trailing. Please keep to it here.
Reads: 80 A
